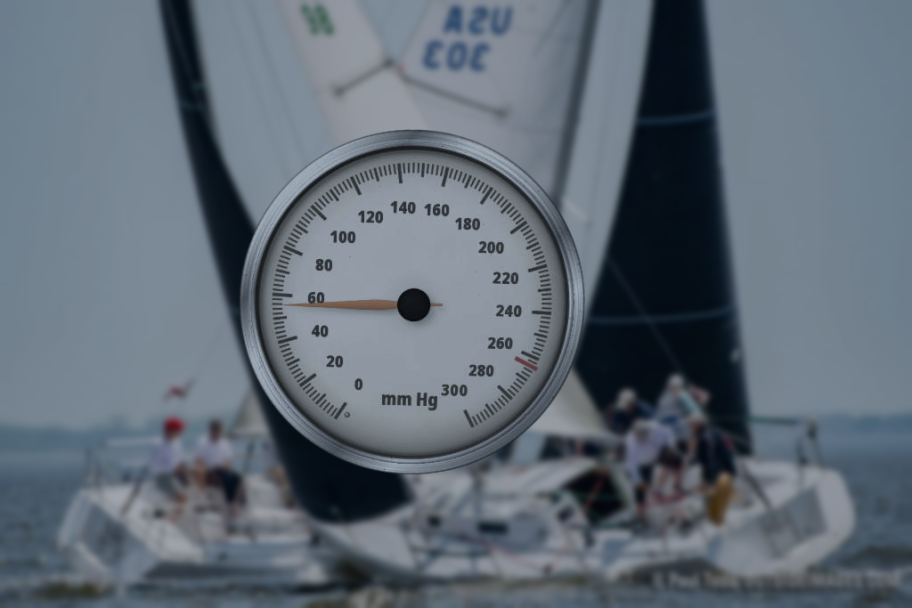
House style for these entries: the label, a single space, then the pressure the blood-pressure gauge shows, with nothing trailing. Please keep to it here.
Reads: 56 mmHg
